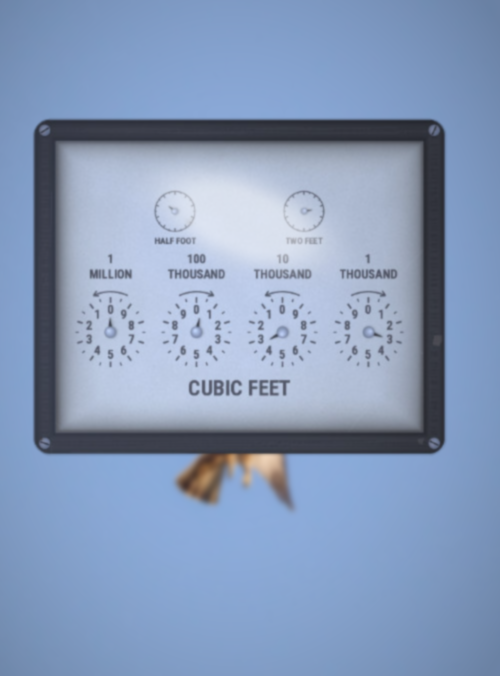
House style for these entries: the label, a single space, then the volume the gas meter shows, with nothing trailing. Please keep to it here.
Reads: 3300 ft³
